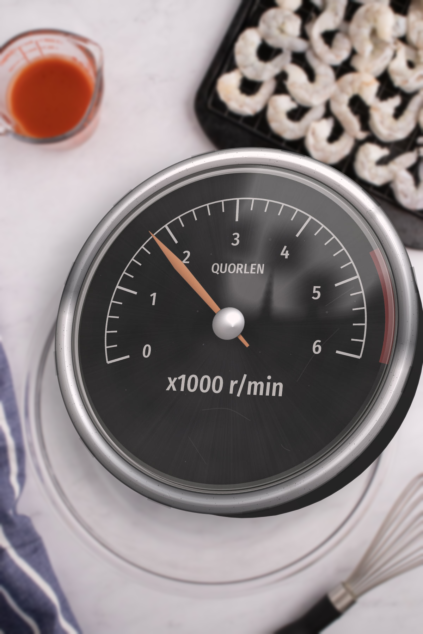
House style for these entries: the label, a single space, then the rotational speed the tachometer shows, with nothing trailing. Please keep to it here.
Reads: 1800 rpm
